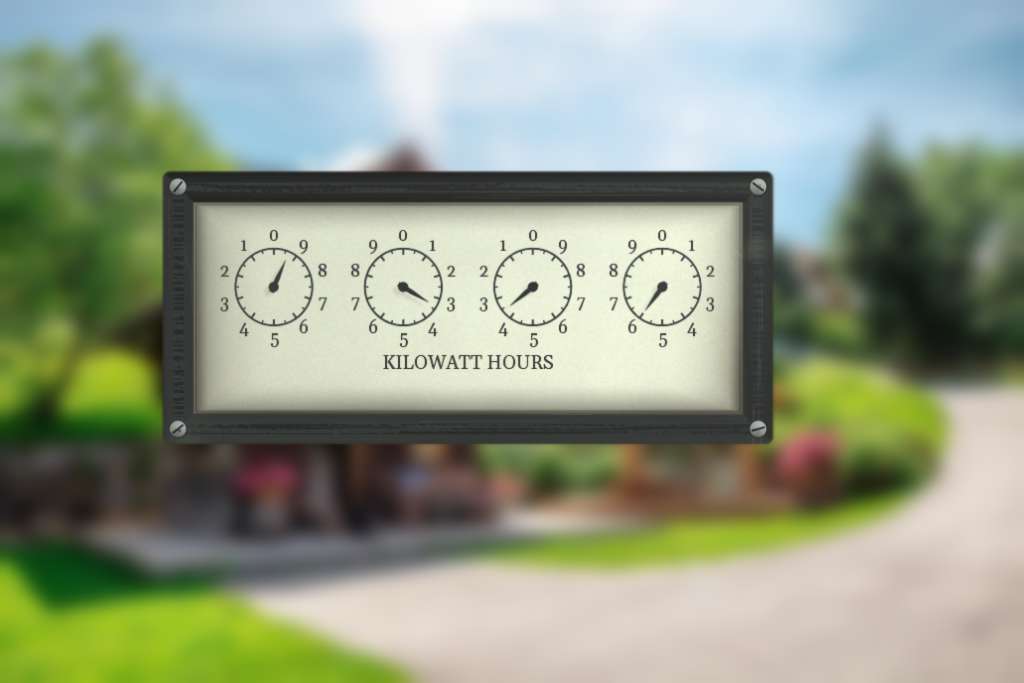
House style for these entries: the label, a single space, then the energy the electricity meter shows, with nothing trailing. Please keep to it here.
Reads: 9336 kWh
